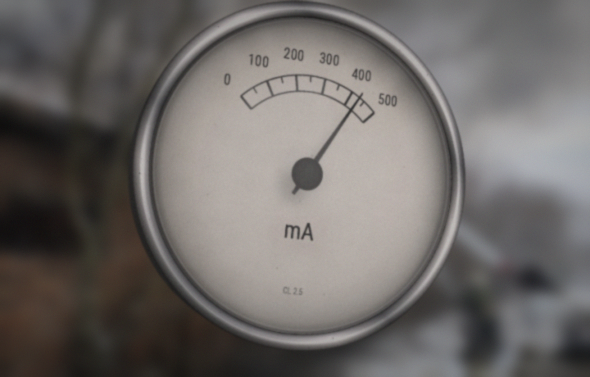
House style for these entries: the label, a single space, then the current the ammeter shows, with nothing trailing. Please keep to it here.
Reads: 425 mA
